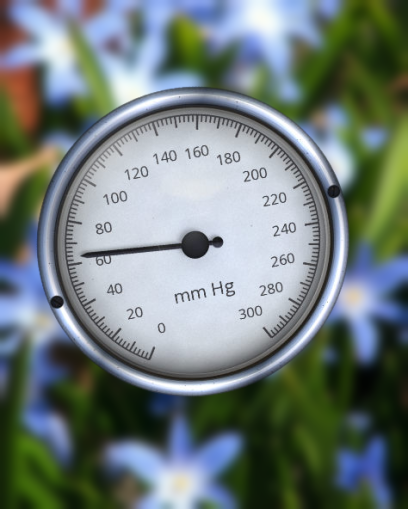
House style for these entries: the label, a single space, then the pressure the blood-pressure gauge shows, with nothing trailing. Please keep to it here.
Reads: 64 mmHg
